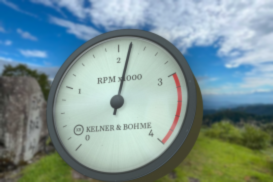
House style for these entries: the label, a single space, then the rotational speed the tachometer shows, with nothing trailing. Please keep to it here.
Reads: 2200 rpm
